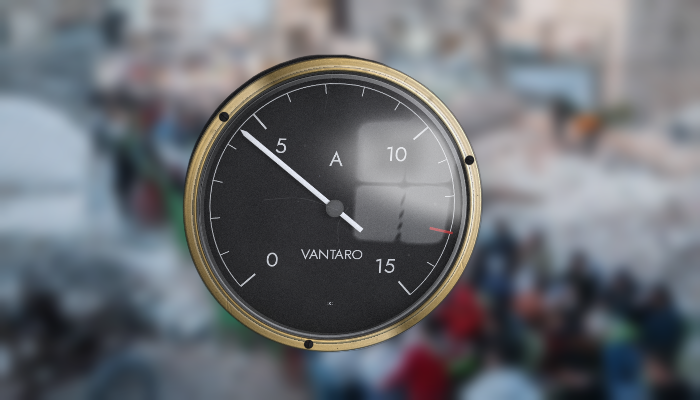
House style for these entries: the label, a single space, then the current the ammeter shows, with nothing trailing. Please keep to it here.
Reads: 4.5 A
